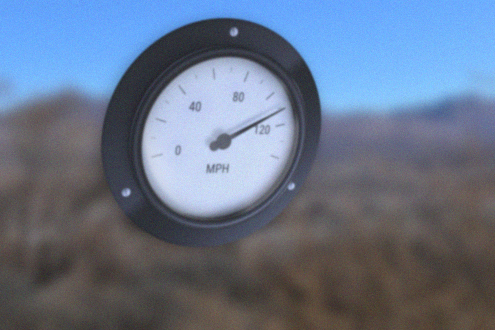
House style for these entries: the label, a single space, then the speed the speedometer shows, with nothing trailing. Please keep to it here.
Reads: 110 mph
